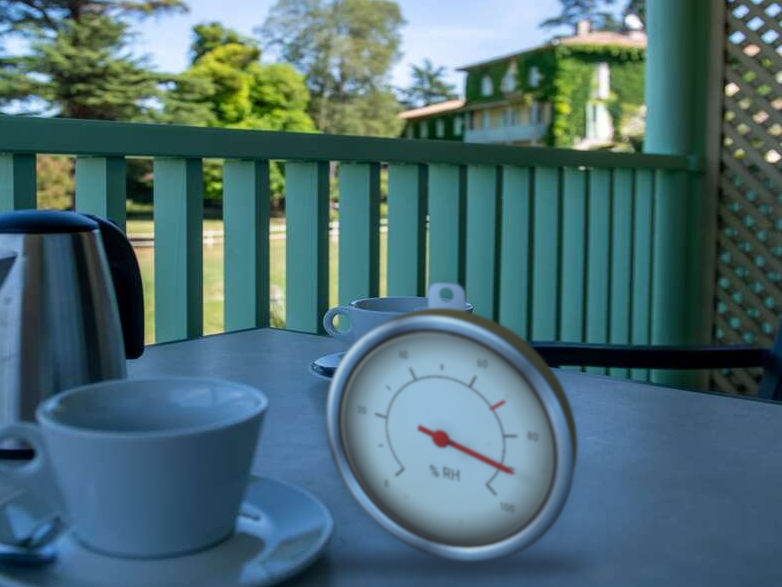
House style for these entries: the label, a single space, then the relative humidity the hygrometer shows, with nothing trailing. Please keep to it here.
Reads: 90 %
